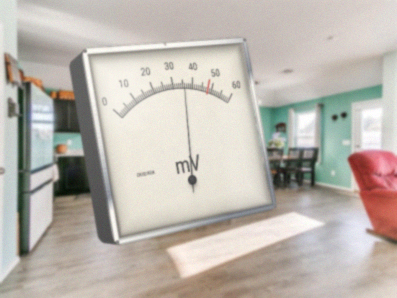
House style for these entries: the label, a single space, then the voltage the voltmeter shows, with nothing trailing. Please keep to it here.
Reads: 35 mV
